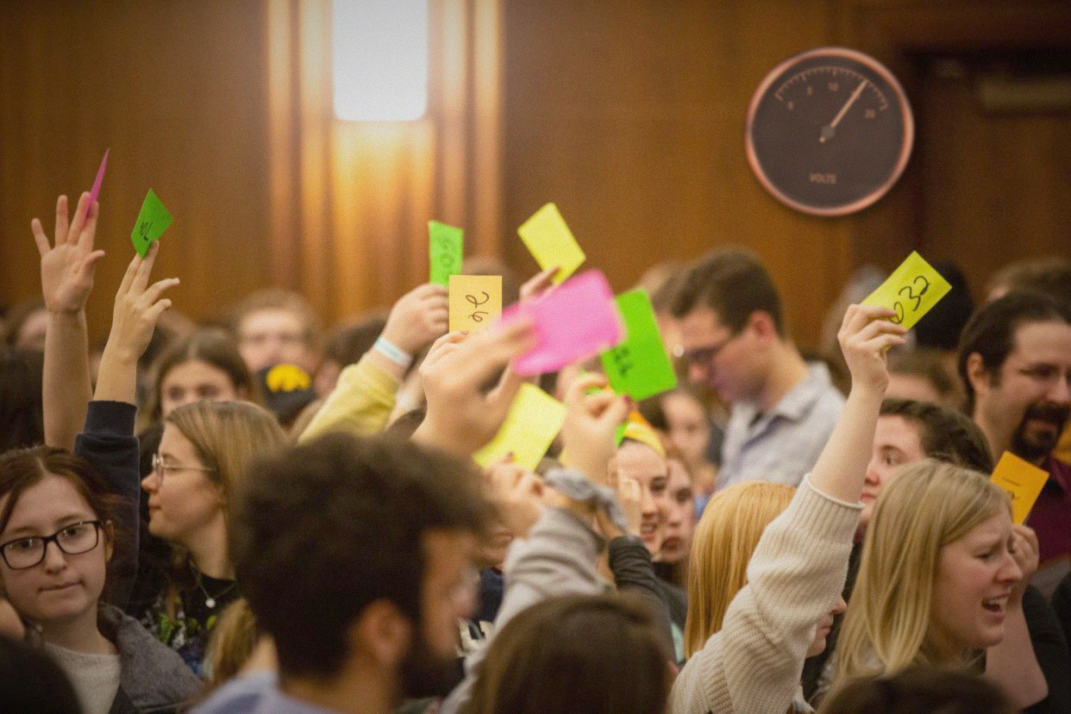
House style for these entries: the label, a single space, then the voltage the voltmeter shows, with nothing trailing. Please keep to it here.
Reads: 15 V
